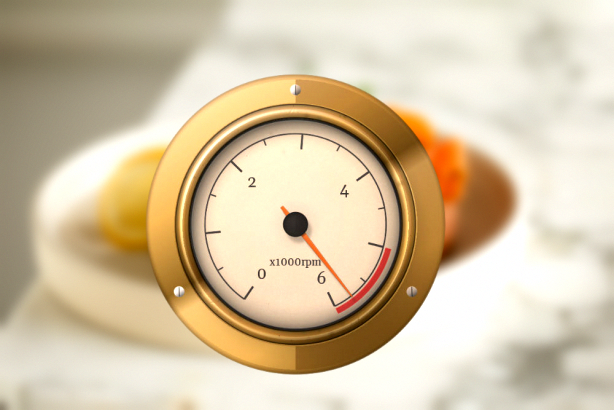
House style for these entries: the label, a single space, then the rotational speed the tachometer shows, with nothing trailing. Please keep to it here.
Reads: 5750 rpm
